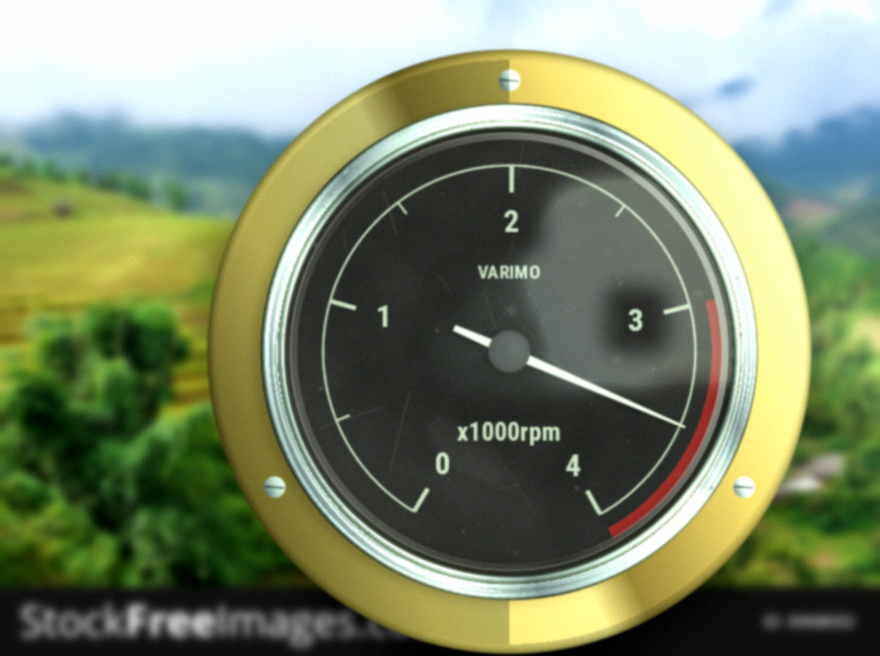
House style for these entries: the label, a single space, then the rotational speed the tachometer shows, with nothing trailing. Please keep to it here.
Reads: 3500 rpm
